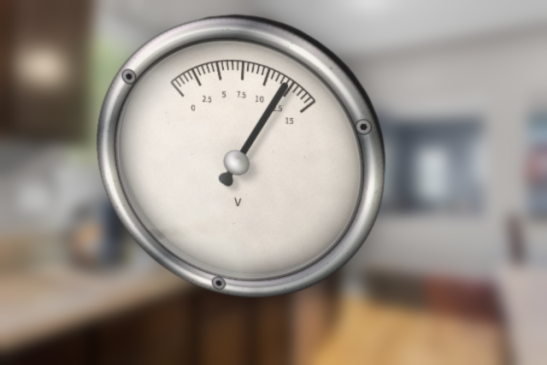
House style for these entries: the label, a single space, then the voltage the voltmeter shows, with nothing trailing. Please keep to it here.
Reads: 12 V
